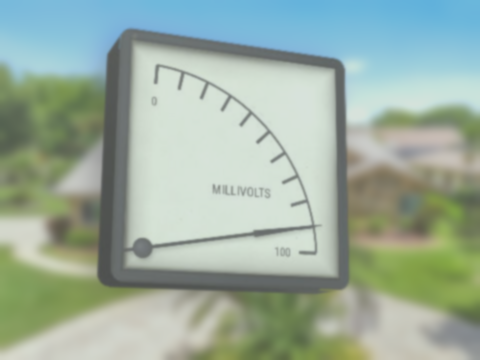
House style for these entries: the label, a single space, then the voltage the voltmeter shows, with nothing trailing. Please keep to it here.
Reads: 90 mV
